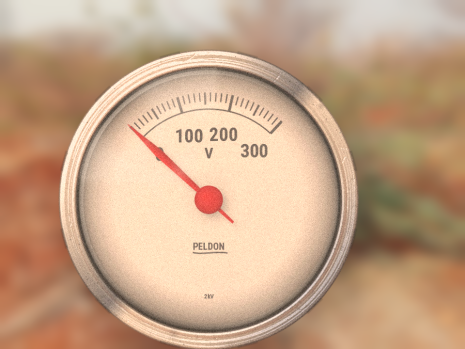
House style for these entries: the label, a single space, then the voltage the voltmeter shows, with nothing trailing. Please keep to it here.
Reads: 0 V
